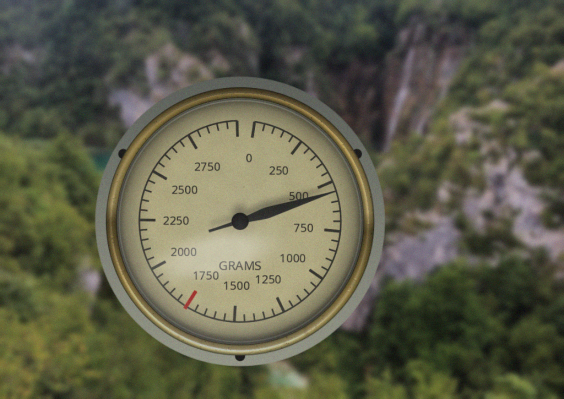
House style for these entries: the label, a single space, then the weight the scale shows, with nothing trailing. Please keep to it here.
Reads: 550 g
